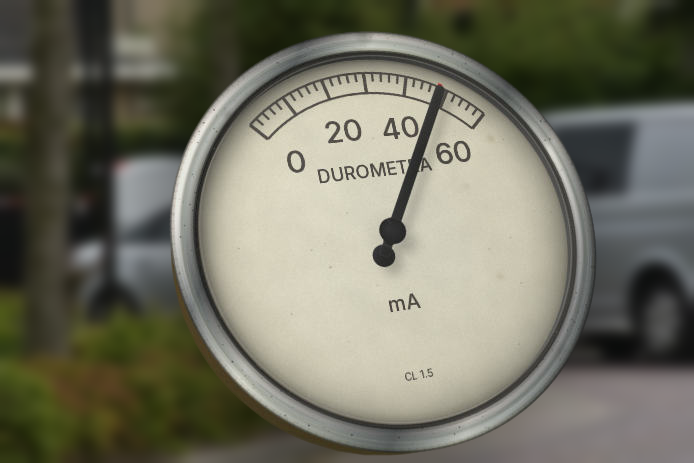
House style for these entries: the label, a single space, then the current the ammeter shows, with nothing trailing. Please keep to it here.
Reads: 48 mA
